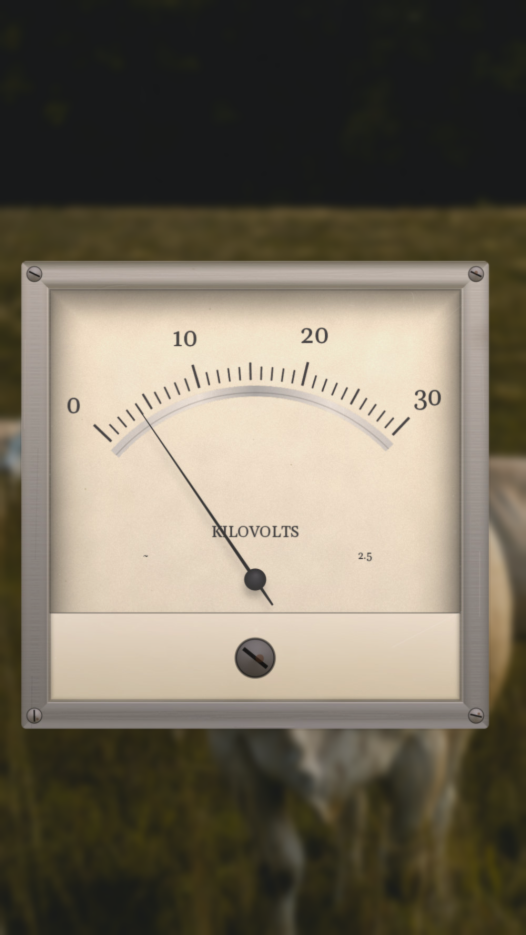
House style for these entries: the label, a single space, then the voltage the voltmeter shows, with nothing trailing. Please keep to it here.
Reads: 4 kV
